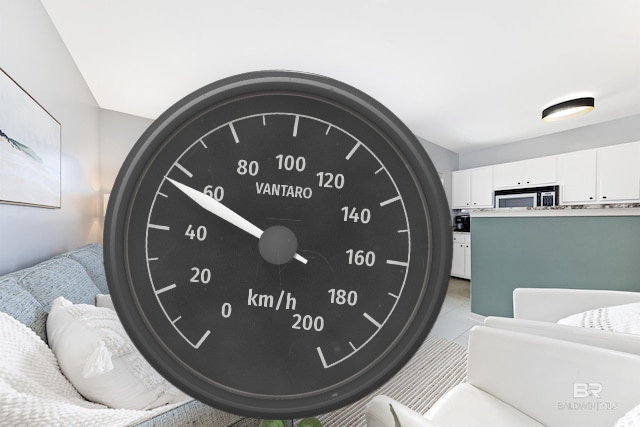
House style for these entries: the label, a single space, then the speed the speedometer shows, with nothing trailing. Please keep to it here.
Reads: 55 km/h
